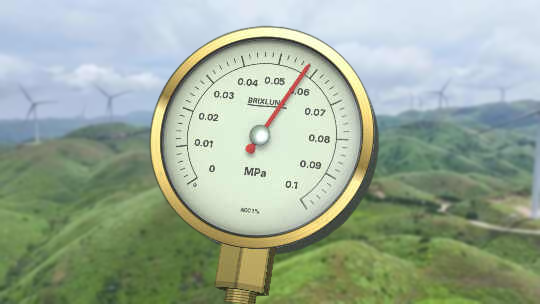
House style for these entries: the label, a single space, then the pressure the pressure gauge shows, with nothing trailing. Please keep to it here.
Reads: 0.058 MPa
